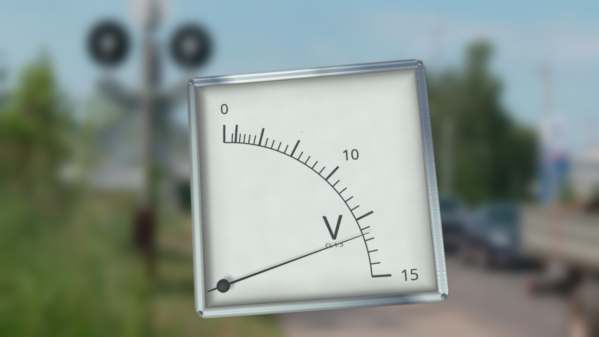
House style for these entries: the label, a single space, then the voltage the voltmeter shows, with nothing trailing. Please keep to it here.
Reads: 13.25 V
